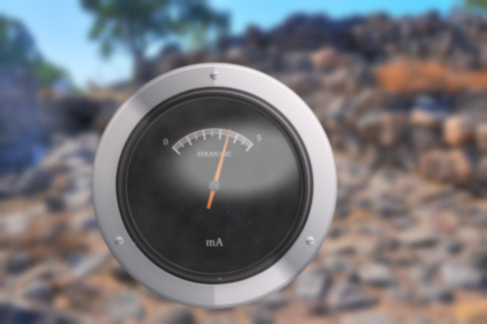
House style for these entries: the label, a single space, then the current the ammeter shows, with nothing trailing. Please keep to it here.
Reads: 3.5 mA
